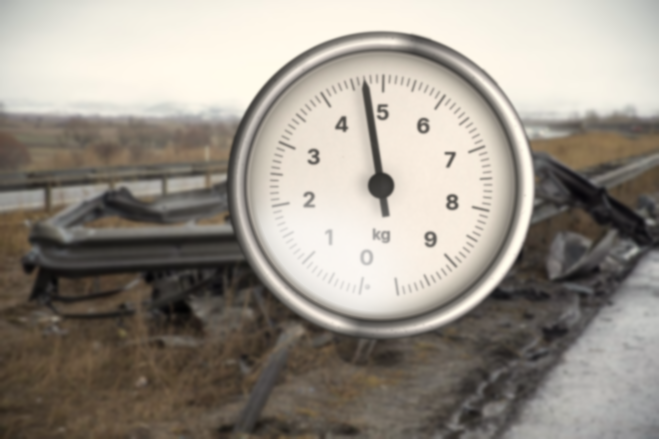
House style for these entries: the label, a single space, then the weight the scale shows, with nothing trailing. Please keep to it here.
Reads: 4.7 kg
